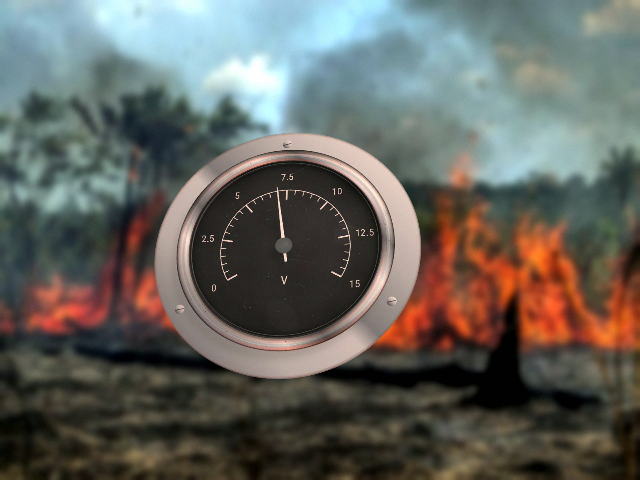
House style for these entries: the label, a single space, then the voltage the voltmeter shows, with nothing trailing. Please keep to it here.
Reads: 7 V
